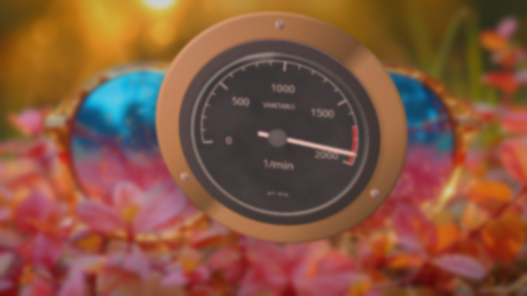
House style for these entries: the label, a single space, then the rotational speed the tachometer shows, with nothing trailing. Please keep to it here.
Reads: 1900 rpm
